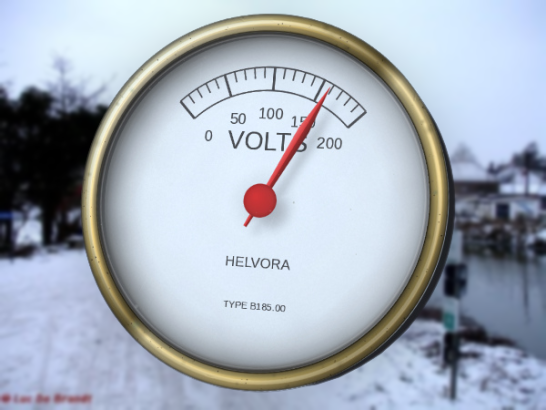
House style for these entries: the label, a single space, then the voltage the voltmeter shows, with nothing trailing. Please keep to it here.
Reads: 160 V
